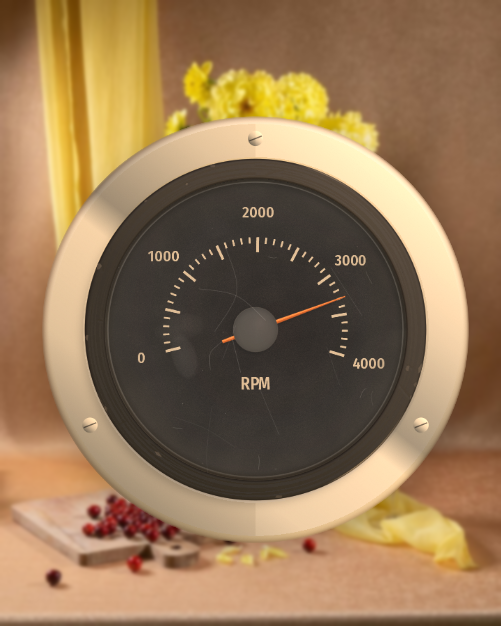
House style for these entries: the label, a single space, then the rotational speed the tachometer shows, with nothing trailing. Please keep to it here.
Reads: 3300 rpm
